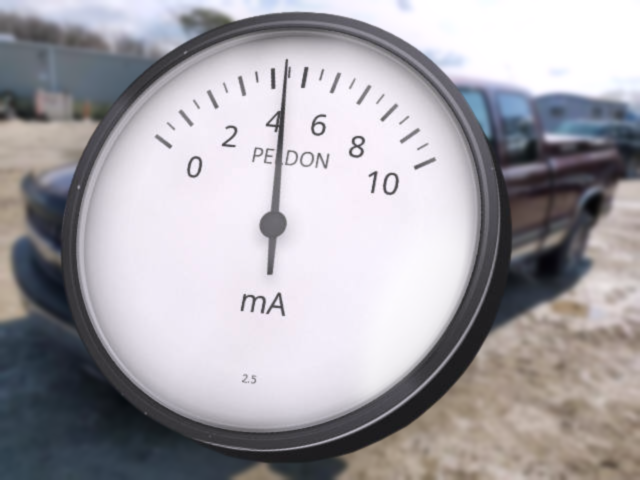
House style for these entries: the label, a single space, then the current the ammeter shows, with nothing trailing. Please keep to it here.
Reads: 4.5 mA
